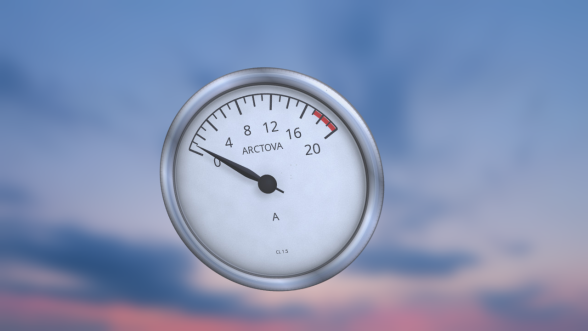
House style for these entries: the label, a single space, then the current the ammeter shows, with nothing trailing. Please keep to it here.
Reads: 1 A
